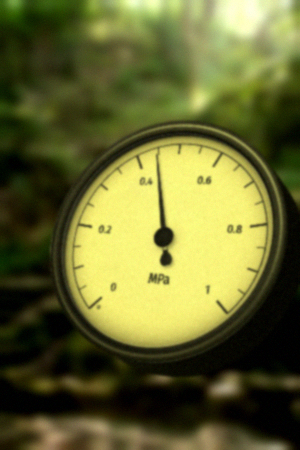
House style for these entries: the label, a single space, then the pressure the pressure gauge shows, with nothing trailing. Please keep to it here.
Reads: 0.45 MPa
